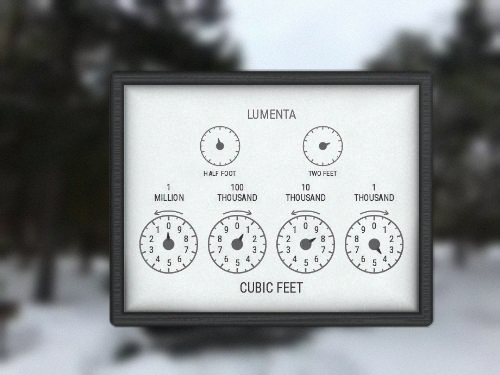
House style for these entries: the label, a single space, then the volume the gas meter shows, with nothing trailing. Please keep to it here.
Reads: 8400 ft³
